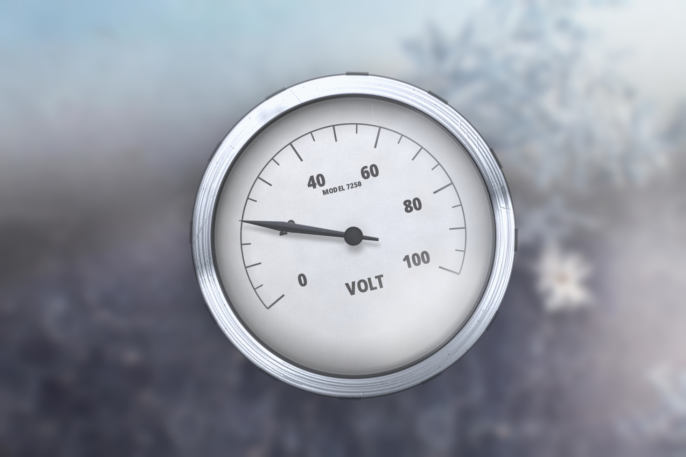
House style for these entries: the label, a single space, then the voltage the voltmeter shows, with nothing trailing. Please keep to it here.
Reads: 20 V
